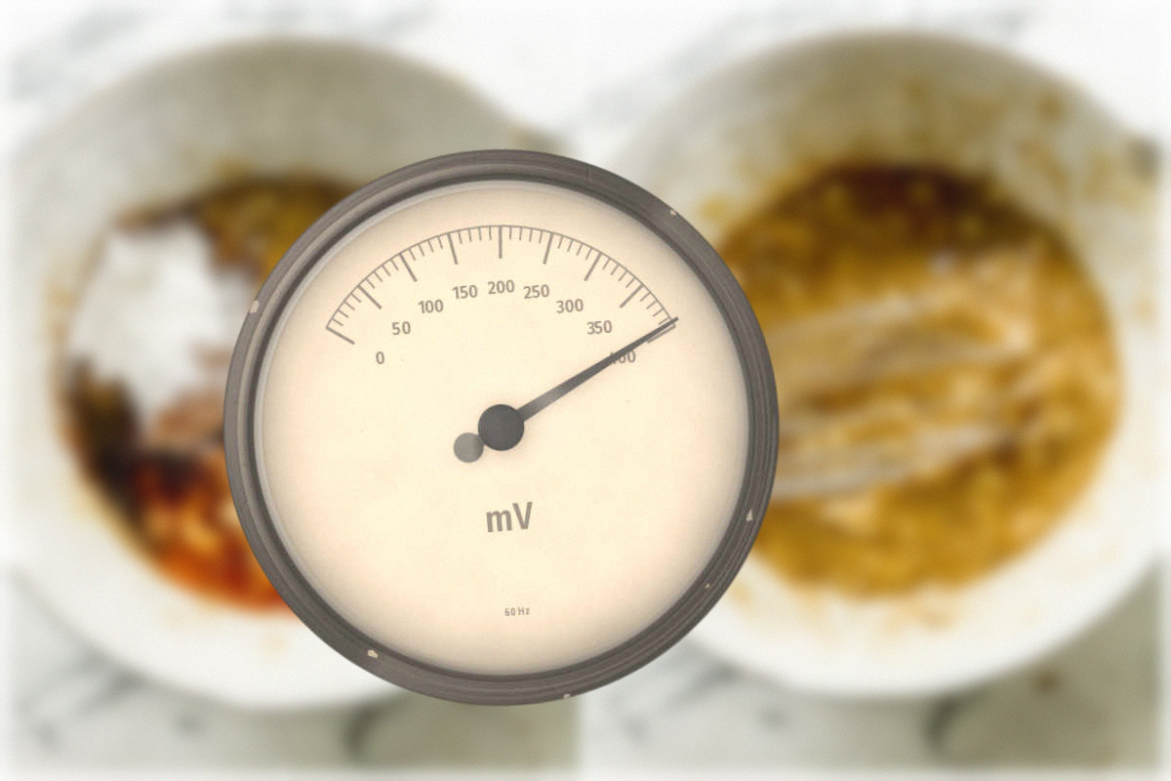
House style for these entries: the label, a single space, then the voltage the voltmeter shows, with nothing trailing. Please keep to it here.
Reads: 395 mV
